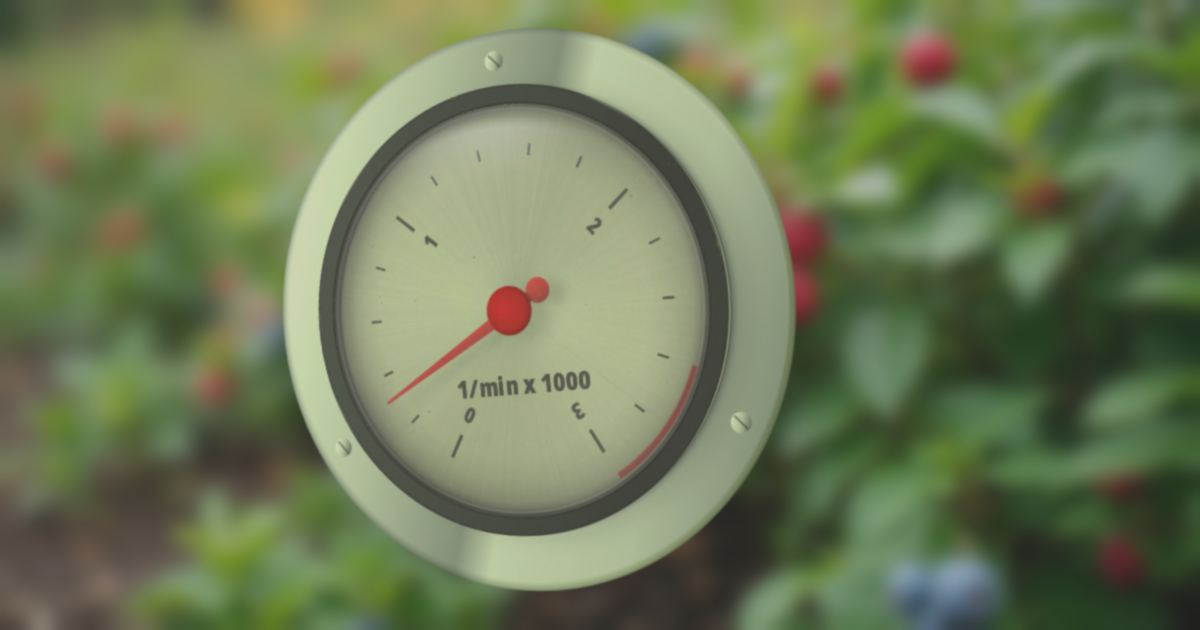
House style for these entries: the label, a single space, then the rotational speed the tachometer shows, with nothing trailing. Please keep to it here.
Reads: 300 rpm
